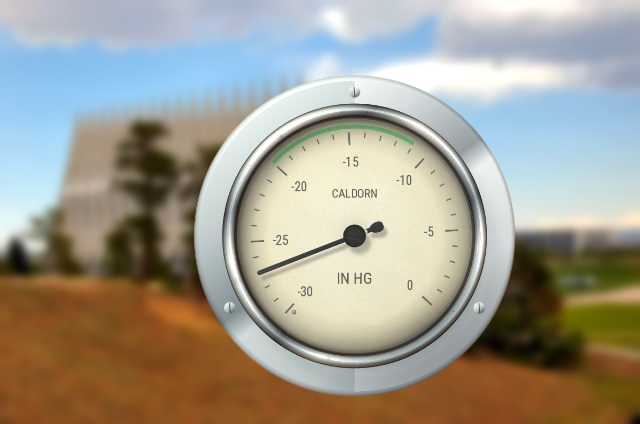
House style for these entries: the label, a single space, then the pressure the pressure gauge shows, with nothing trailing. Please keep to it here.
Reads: -27 inHg
